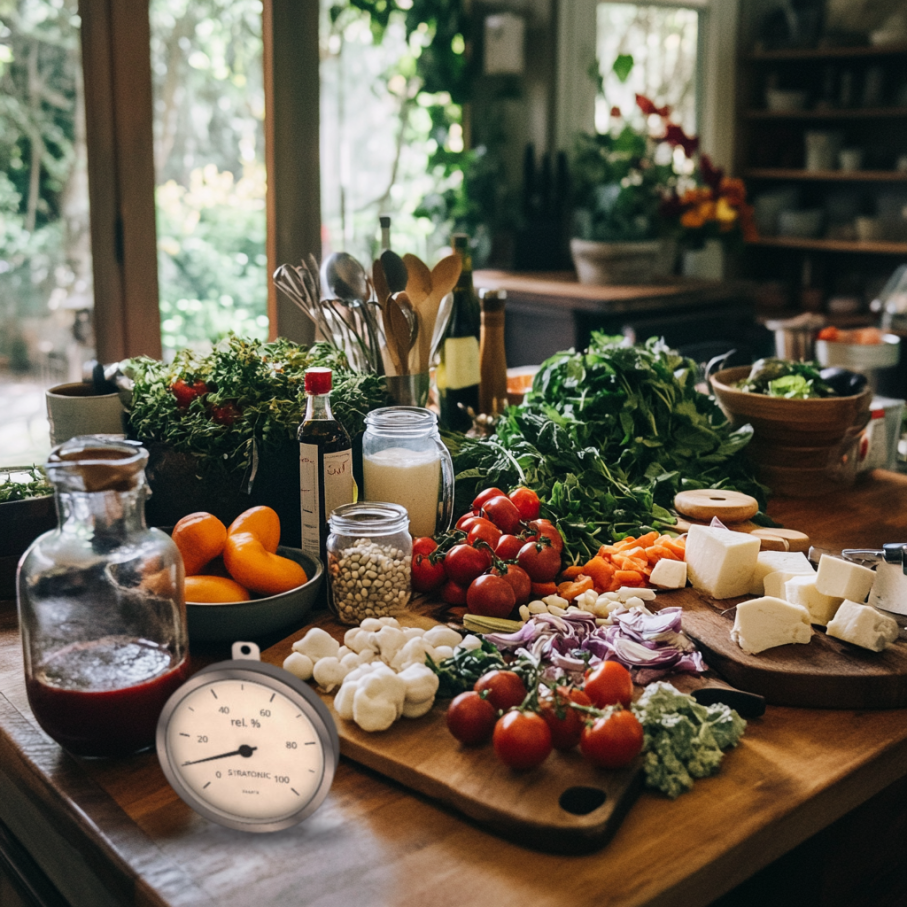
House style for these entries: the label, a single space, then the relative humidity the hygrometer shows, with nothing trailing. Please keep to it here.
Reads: 10 %
